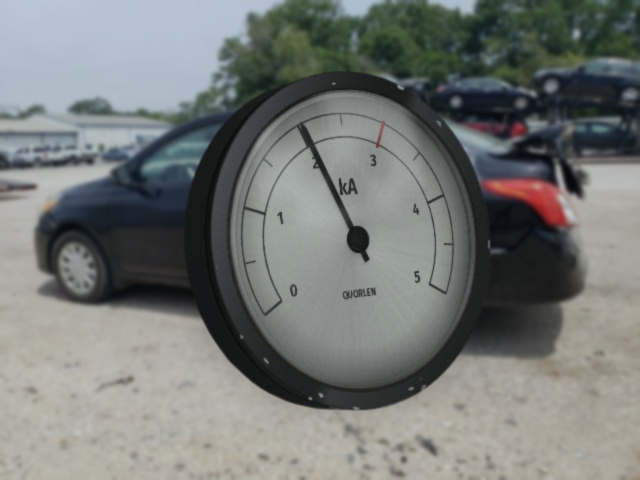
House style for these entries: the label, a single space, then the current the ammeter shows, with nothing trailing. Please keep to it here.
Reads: 2 kA
